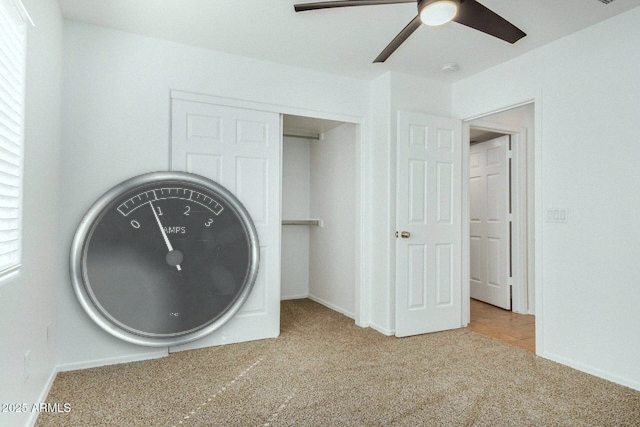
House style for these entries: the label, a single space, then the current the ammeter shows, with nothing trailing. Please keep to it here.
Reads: 0.8 A
